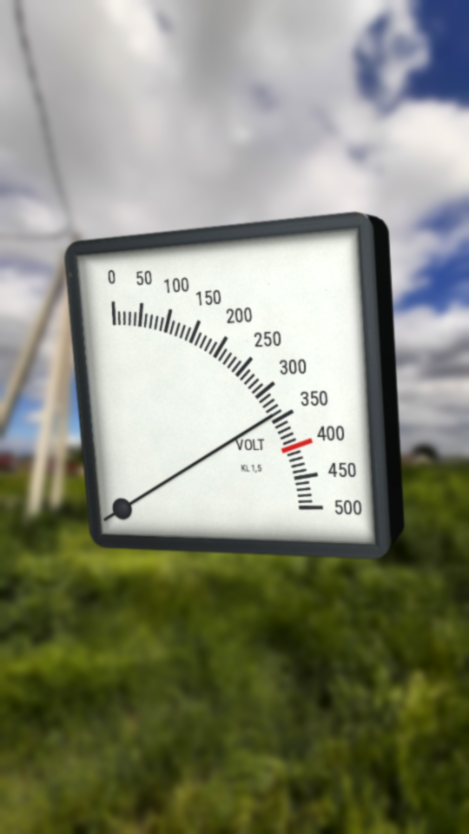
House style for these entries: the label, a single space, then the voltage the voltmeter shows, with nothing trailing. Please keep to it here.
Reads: 340 V
